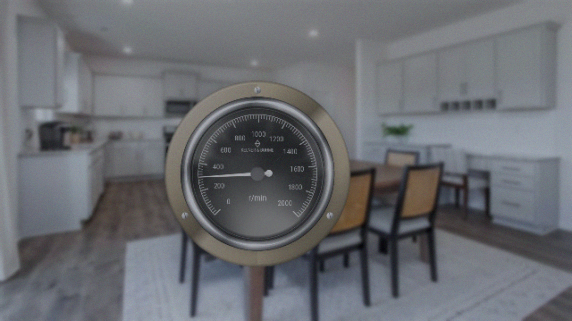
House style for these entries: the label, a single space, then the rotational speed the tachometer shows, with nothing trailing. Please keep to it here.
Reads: 300 rpm
